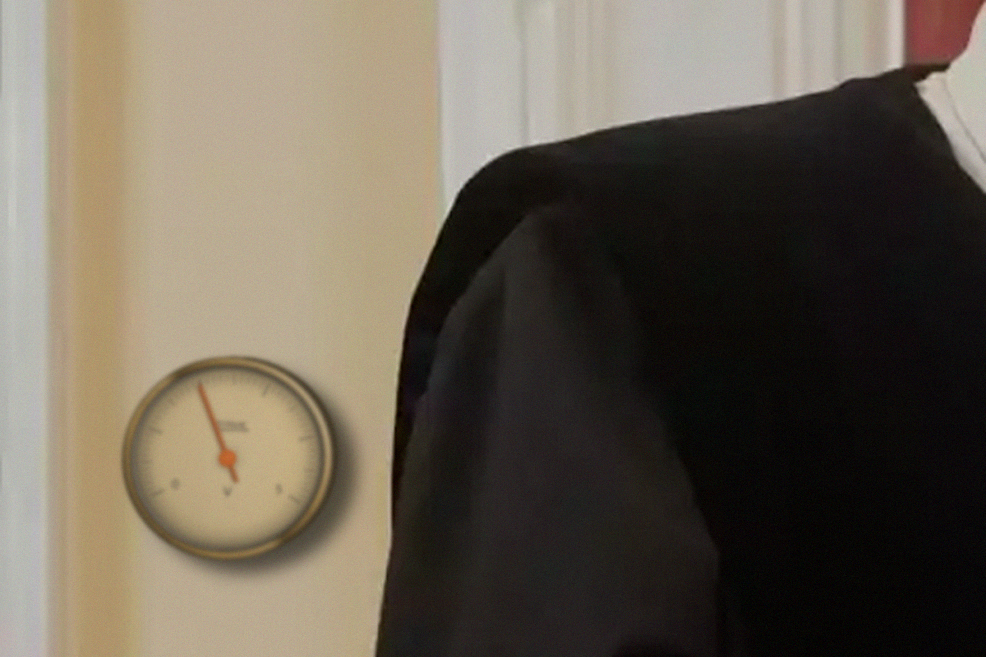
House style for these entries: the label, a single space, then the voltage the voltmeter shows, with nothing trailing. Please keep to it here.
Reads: 2 V
